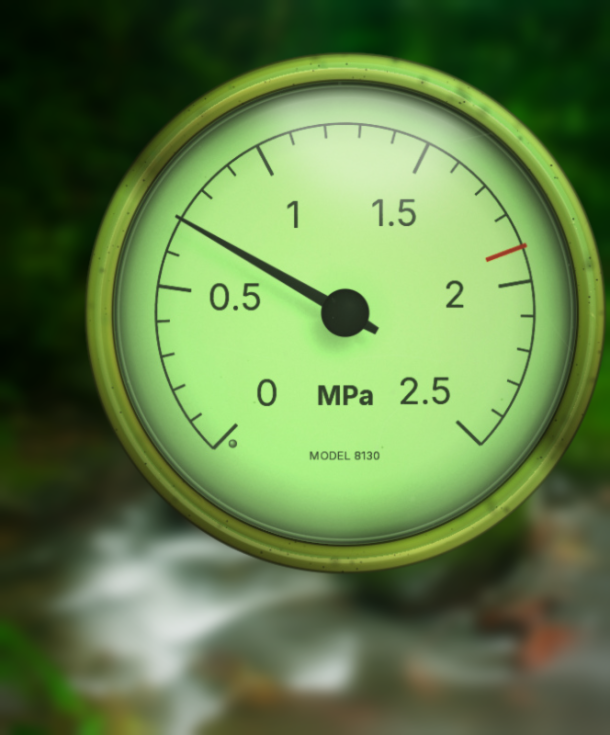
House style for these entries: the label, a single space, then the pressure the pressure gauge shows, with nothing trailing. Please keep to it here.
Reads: 0.7 MPa
